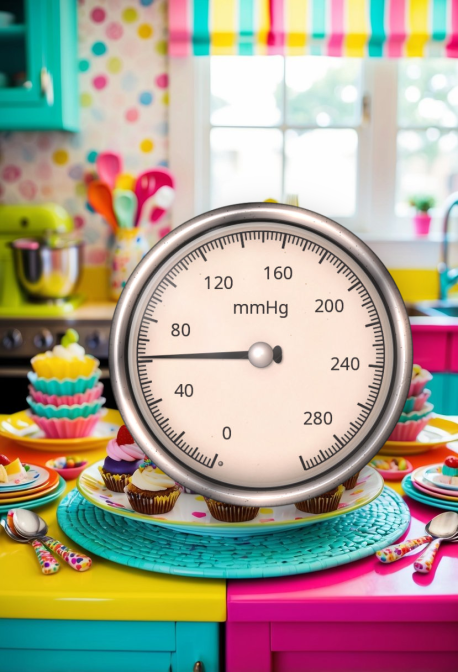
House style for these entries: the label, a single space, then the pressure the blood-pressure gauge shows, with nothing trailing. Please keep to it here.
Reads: 62 mmHg
